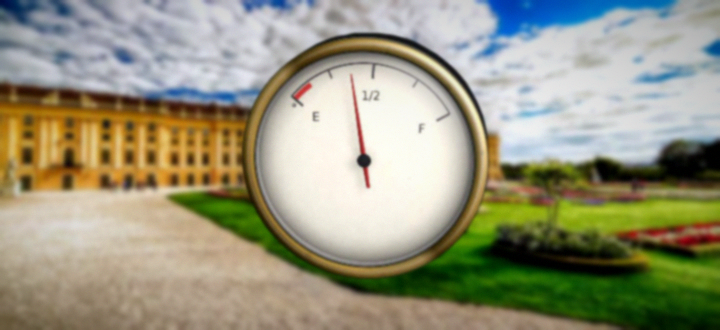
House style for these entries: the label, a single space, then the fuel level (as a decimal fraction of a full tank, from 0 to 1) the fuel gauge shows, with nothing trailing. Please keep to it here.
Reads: 0.375
